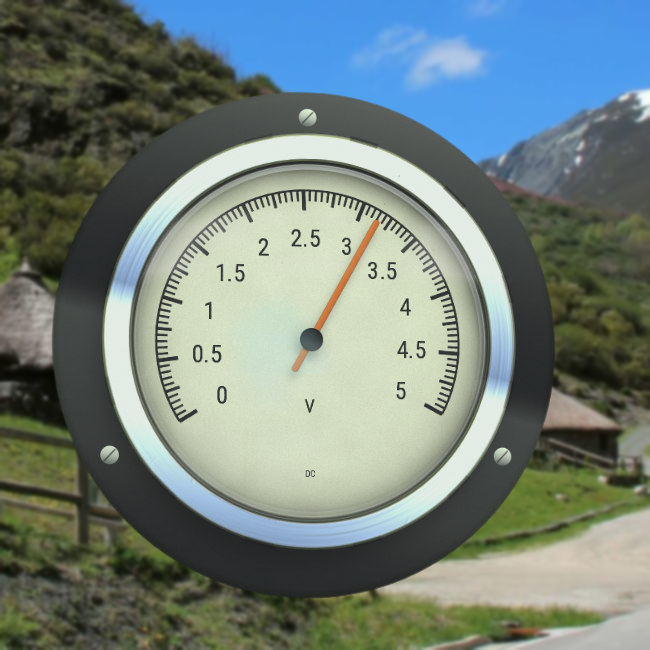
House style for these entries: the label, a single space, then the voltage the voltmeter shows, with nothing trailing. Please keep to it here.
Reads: 3.15 V
